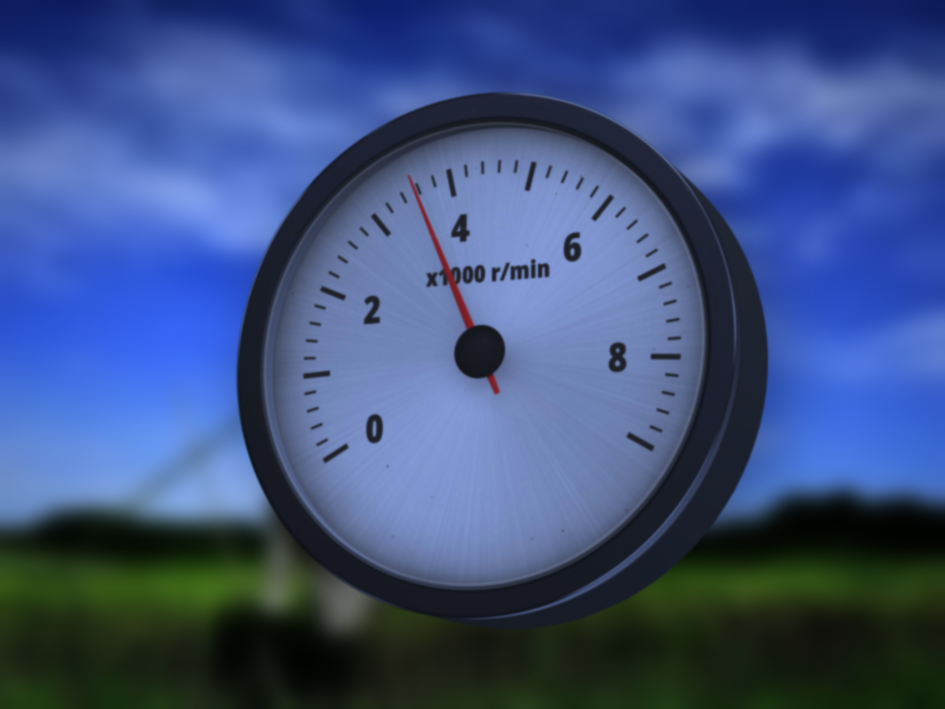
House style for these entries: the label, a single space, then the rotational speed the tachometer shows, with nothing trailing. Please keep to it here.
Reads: 3600 rpm
